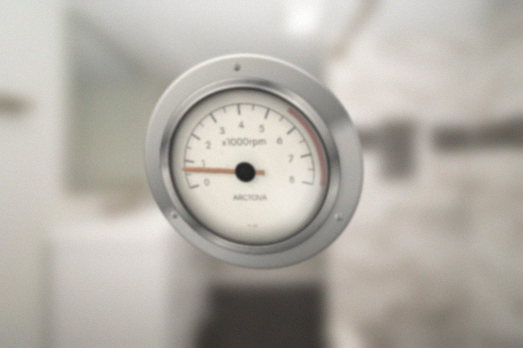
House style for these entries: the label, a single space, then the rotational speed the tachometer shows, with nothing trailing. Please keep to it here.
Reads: 750 rpm
